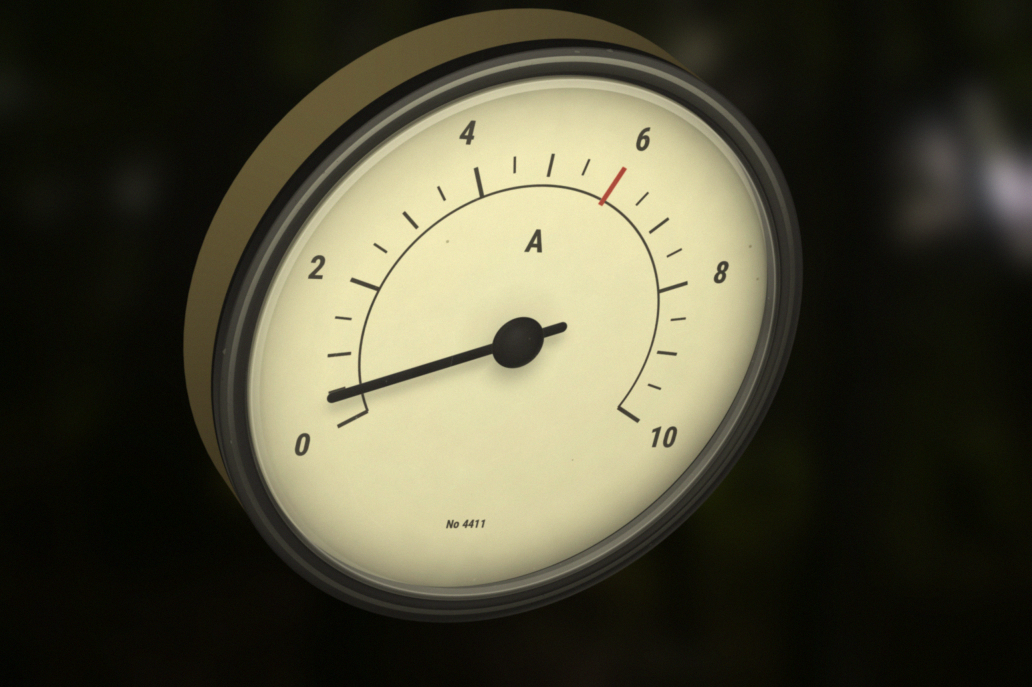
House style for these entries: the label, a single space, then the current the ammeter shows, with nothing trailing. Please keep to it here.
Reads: 0.5 A
